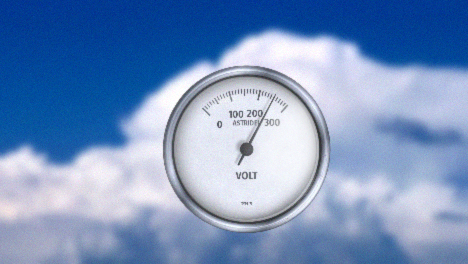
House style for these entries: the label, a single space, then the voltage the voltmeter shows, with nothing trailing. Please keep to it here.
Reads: 250 V
